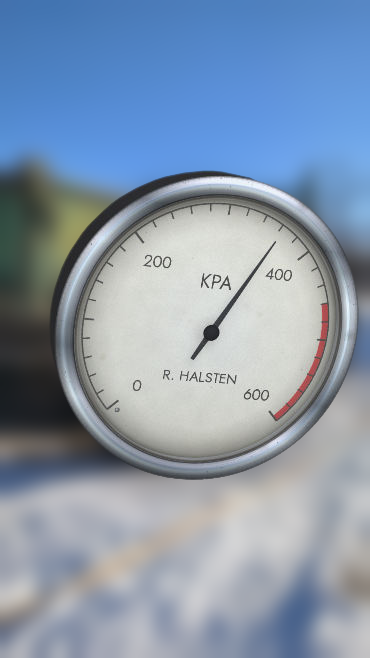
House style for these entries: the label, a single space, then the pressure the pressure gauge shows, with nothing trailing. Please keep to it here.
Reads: 360 kPa
